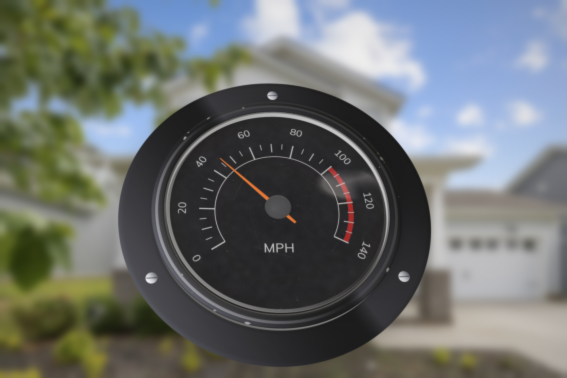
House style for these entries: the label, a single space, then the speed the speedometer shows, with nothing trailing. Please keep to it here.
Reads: 45 mph
